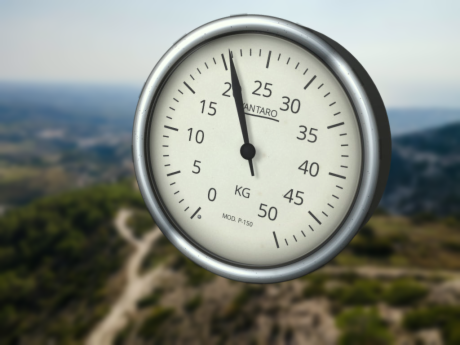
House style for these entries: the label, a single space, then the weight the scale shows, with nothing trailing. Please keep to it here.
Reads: 21 kg
